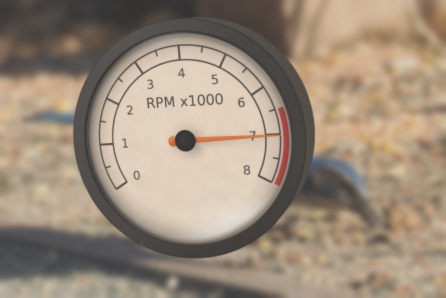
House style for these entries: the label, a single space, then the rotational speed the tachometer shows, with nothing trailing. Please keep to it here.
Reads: 7000 rpm
